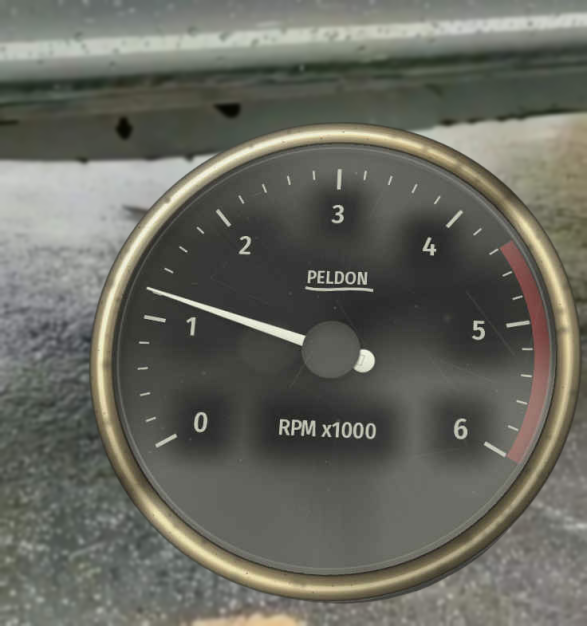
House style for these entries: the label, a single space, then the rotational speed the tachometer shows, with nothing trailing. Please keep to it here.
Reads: 1200 rpm
